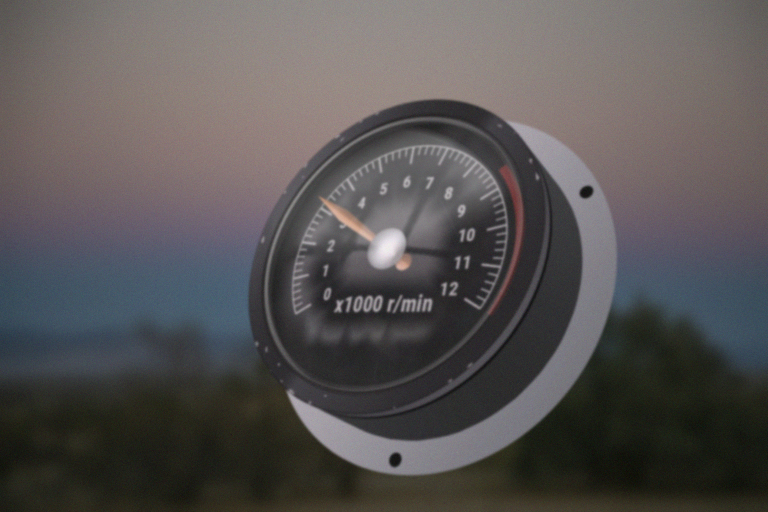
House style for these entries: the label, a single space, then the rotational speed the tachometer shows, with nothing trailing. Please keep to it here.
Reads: 3200 rpm
